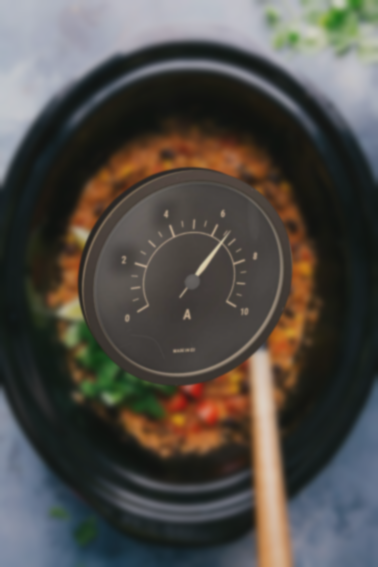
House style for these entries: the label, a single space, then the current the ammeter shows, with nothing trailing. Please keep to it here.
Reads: 6.5 A
